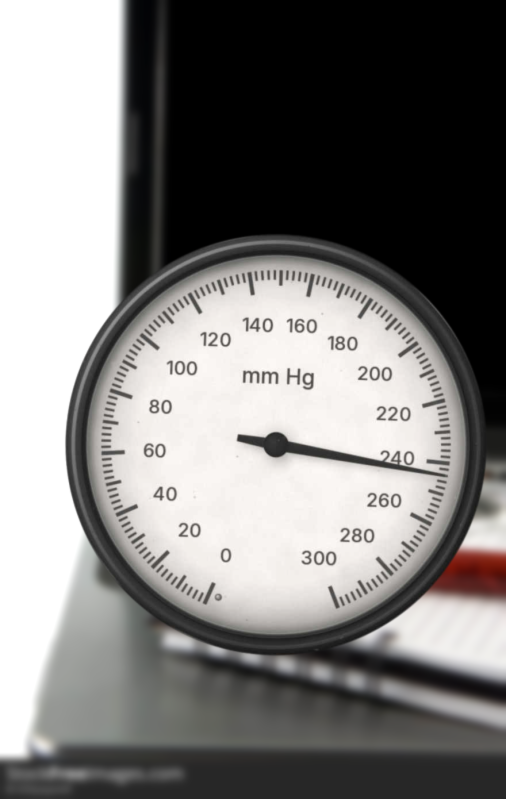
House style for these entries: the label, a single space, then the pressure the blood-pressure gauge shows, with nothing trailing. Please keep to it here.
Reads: 244 mmHg
